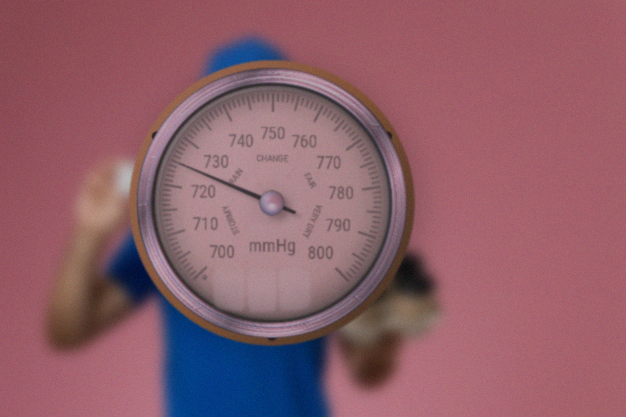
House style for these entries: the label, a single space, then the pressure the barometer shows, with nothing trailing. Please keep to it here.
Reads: 725 mmHg
